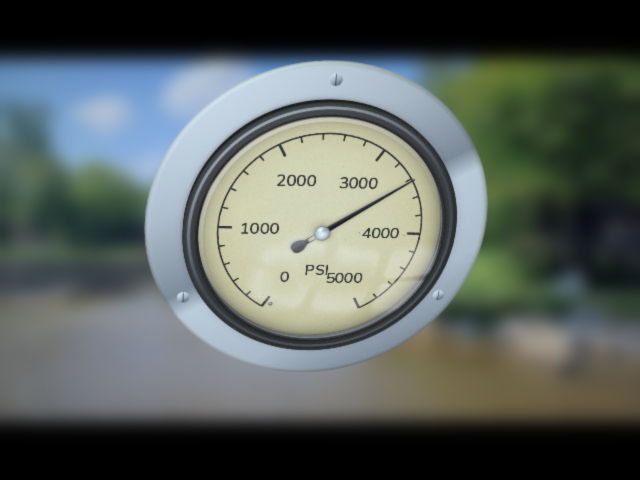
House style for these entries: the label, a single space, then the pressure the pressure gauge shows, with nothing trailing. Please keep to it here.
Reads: 3400 psi
